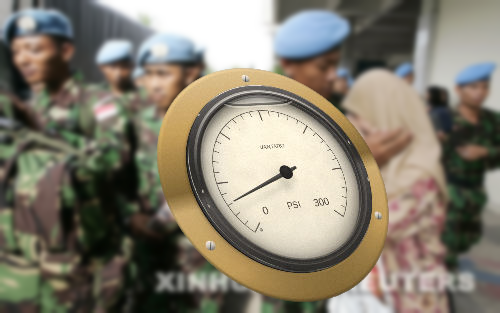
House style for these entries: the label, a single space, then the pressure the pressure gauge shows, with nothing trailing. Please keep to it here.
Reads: 30 psi
